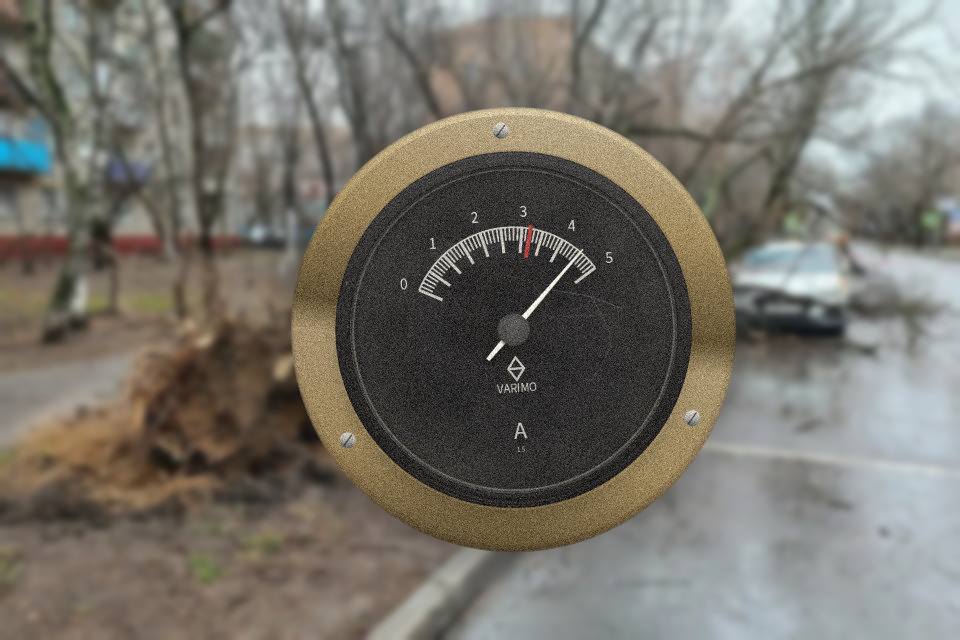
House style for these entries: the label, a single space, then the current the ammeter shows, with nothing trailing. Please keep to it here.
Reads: 4.5 A
